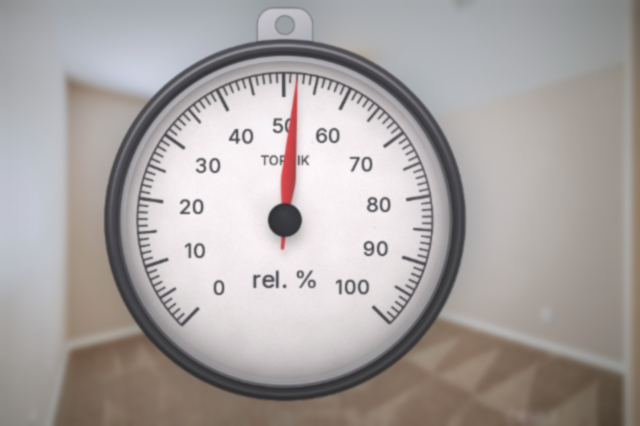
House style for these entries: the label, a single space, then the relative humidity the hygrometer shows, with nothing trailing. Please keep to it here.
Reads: 52 %
